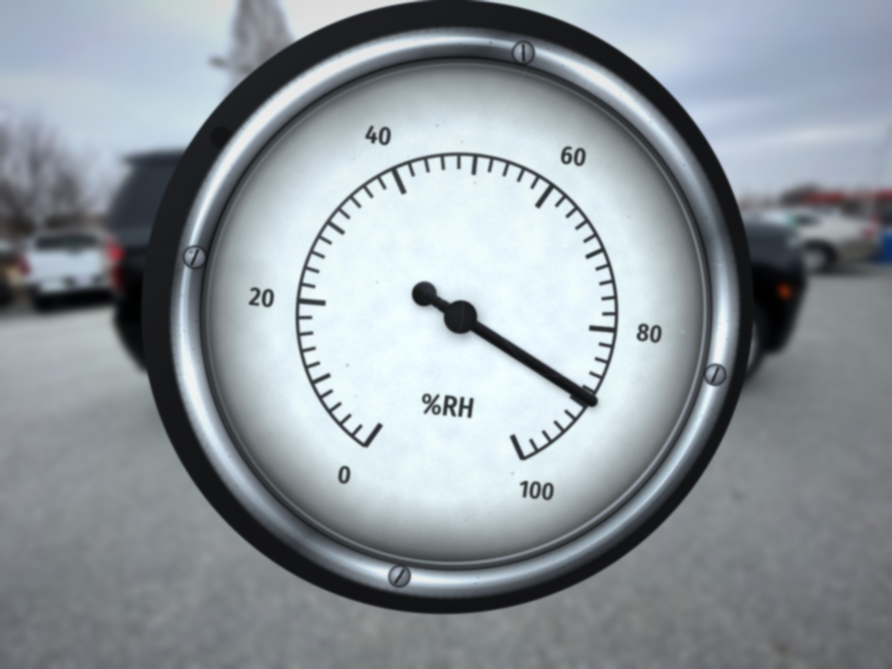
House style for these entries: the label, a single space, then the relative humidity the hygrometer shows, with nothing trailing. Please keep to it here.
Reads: 89 %
